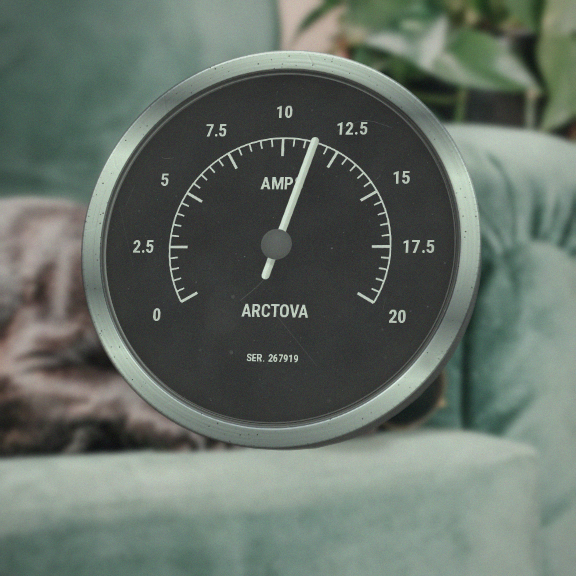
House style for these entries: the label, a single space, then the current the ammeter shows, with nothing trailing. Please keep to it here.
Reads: 11.5 A
